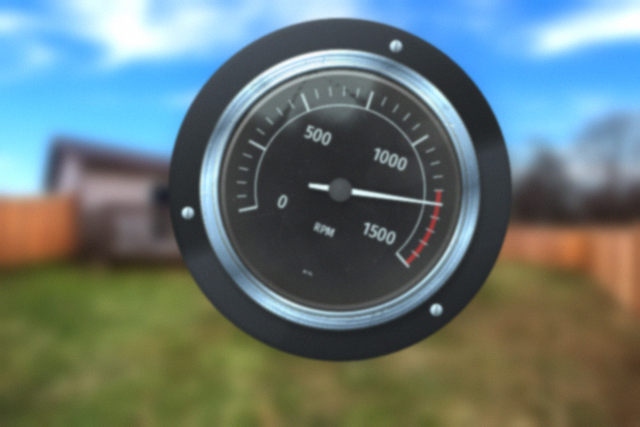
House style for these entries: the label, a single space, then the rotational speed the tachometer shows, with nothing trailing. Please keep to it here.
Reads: 1250 rpm
